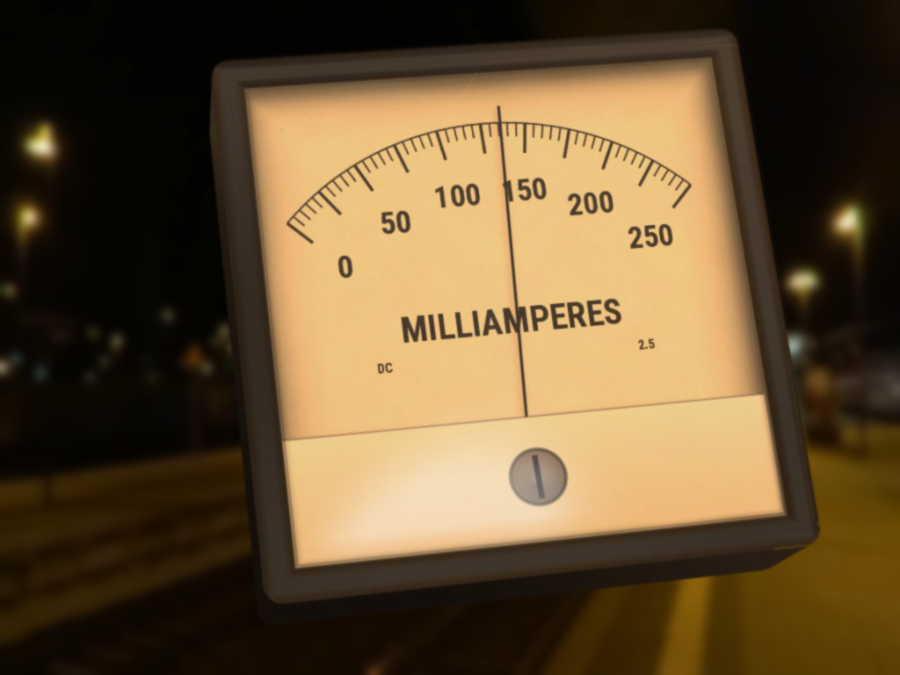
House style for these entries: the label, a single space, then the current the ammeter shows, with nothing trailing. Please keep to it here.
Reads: 135 mA
